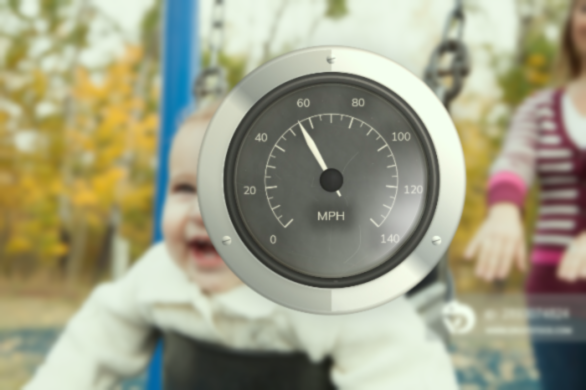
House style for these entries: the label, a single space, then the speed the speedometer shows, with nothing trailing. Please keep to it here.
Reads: 55 mph
